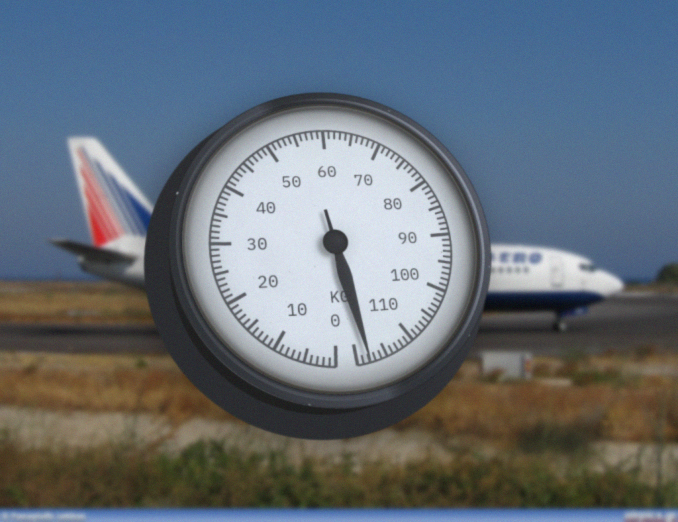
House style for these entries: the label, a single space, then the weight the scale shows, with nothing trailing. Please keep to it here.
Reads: 118 kg
